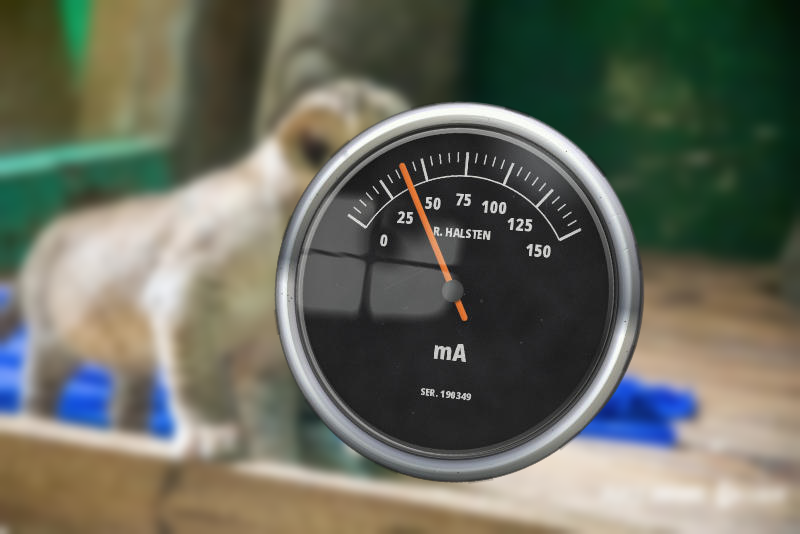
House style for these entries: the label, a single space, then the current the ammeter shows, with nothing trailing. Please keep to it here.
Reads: 40 mA
